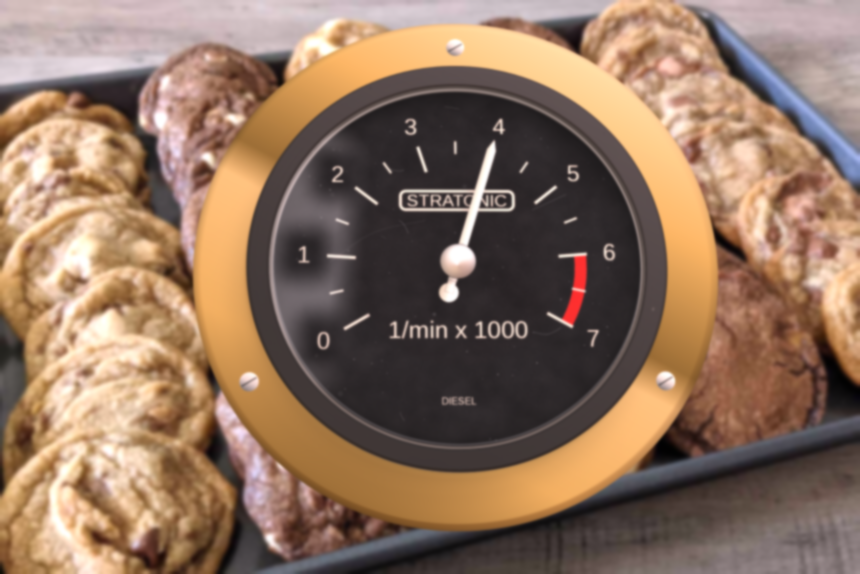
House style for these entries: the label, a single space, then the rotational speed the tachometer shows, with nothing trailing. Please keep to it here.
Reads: 4000 rpm
